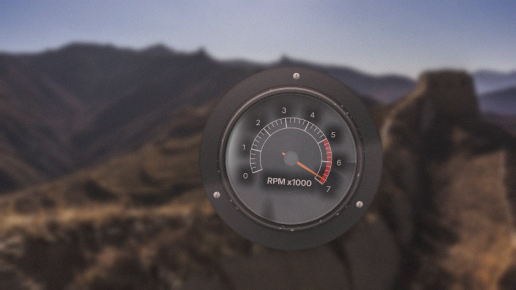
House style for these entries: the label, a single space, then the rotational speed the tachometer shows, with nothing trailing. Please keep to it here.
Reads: 6800 rpm
